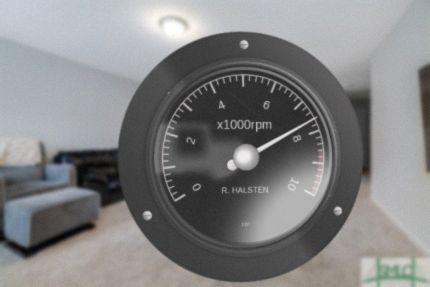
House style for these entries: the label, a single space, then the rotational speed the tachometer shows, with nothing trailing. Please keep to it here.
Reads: 7600 rpm
